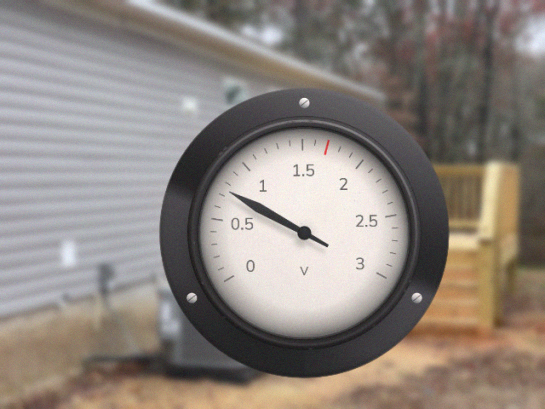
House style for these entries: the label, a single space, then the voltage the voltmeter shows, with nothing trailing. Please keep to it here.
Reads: 0.75 V
